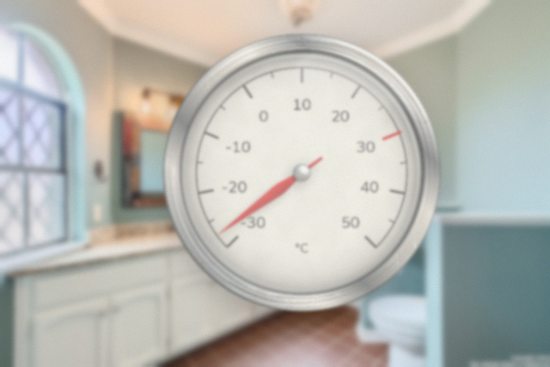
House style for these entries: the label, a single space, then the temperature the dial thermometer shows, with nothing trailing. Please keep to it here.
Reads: -27.5 °C
